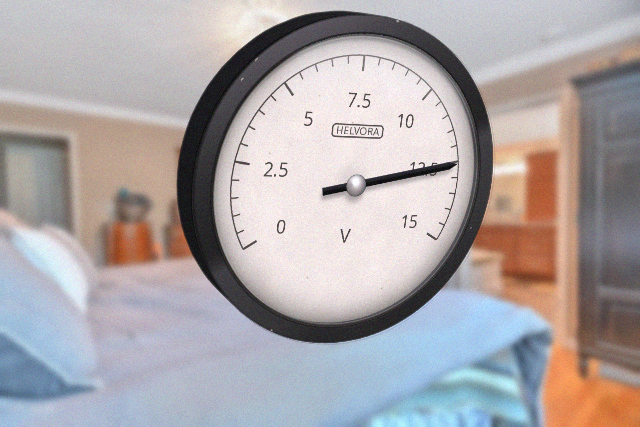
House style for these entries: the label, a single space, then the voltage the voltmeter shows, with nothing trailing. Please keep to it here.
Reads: 12.5 V
